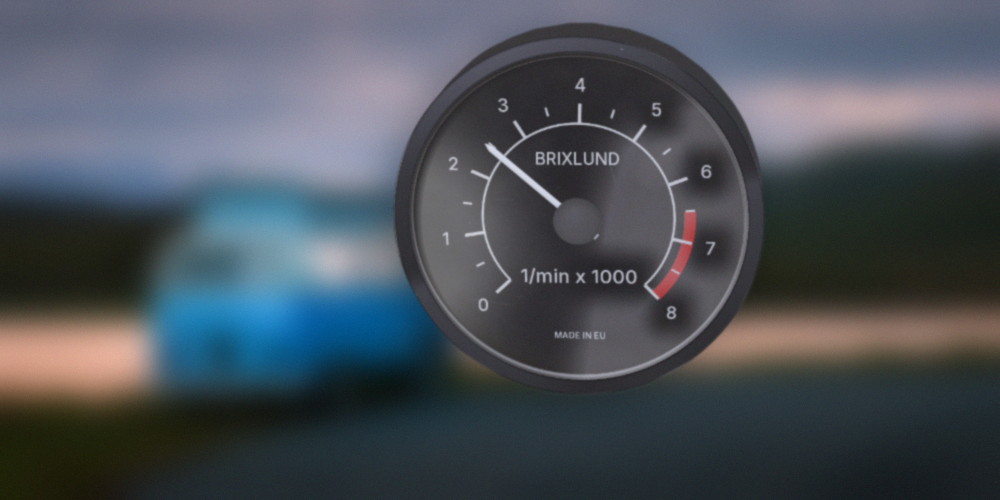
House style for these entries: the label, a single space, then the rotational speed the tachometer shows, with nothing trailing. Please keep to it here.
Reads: 2500 rpm
